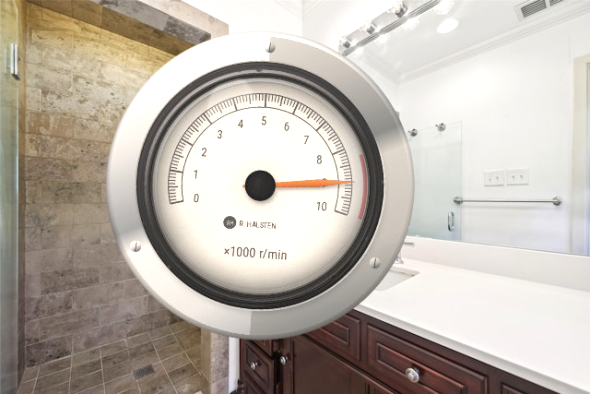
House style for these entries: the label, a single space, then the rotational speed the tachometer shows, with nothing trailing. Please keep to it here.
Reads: 9000 rpm
